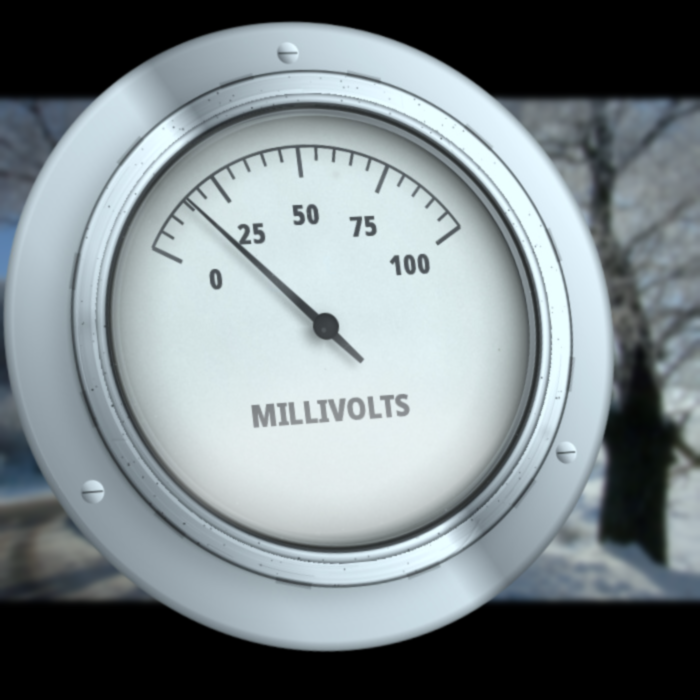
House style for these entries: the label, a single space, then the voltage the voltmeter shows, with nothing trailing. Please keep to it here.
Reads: 15 mV
